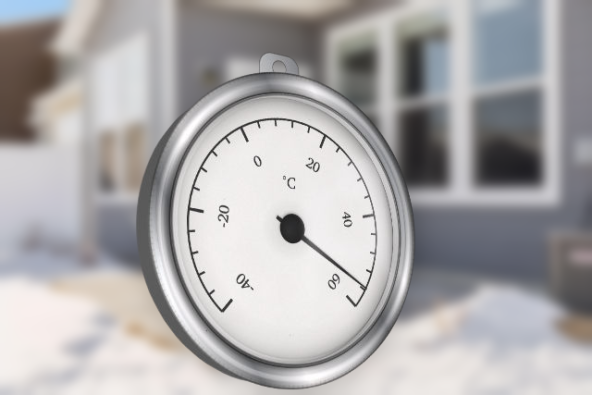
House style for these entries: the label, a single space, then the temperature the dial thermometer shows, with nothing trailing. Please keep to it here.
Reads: 56 °C
